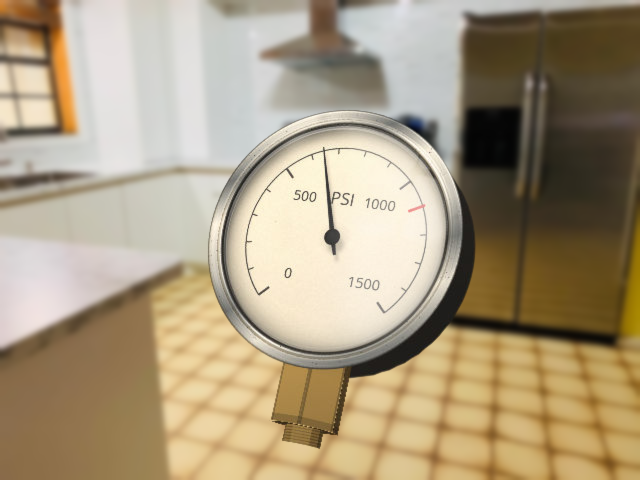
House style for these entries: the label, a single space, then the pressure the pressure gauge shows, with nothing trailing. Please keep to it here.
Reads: 650 psi
